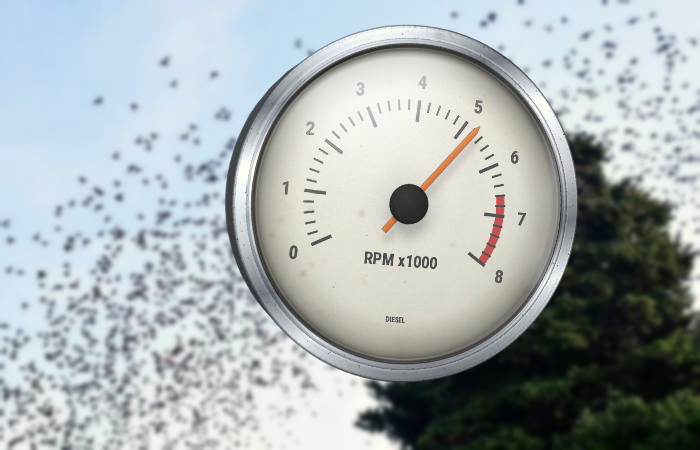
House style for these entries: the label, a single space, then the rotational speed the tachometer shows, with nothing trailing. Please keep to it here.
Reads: 5200 rpm
